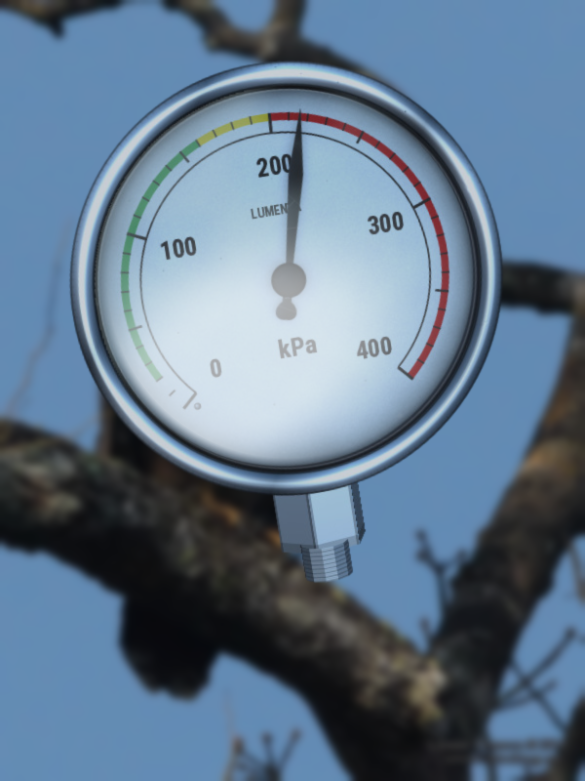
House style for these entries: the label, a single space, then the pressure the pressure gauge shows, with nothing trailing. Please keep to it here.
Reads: 215 kPa
